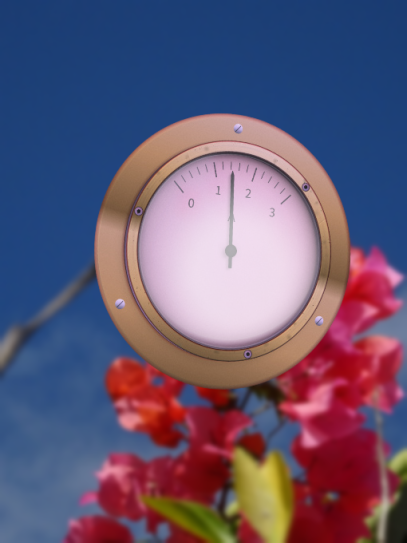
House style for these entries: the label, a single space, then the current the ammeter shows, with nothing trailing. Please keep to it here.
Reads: 1.4 A
